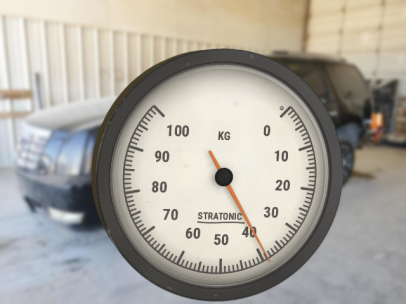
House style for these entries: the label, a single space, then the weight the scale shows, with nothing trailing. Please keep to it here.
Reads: 39 kg
